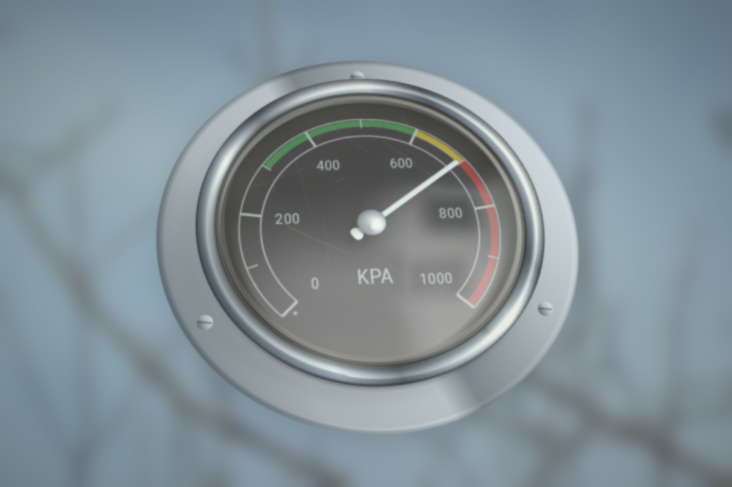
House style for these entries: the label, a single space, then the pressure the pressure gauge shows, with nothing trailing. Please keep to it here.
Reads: 700 kPa
